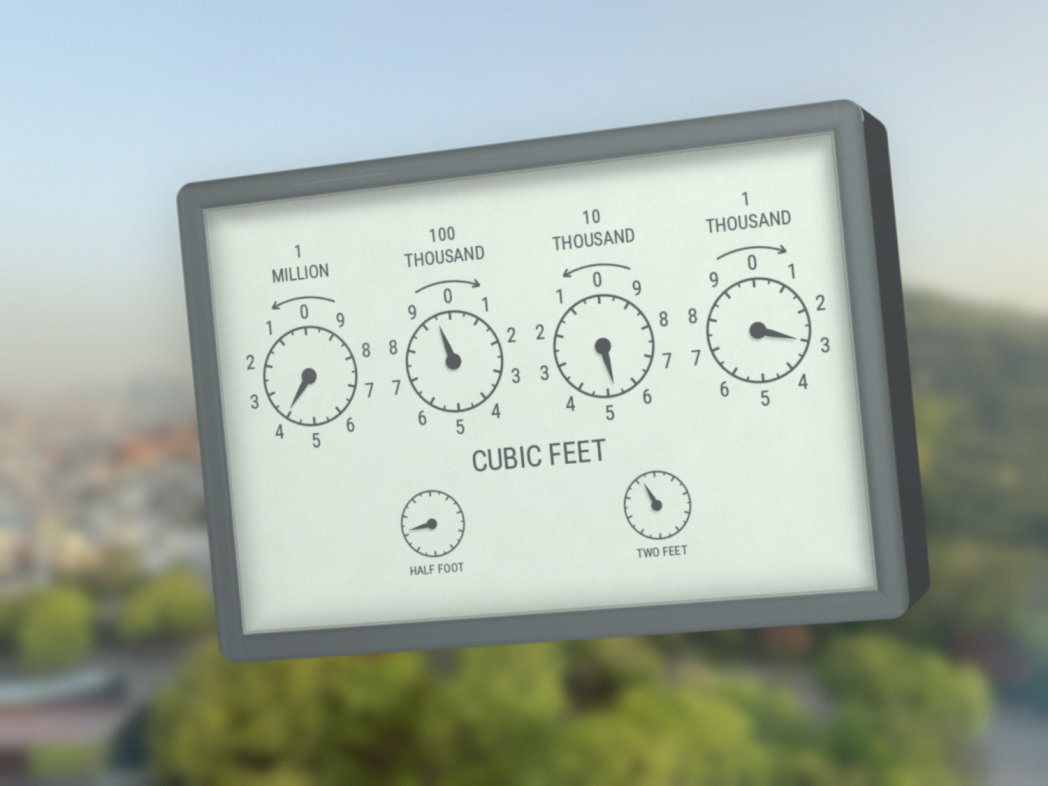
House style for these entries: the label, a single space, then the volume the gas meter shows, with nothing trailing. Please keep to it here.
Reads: 395300 ft³
